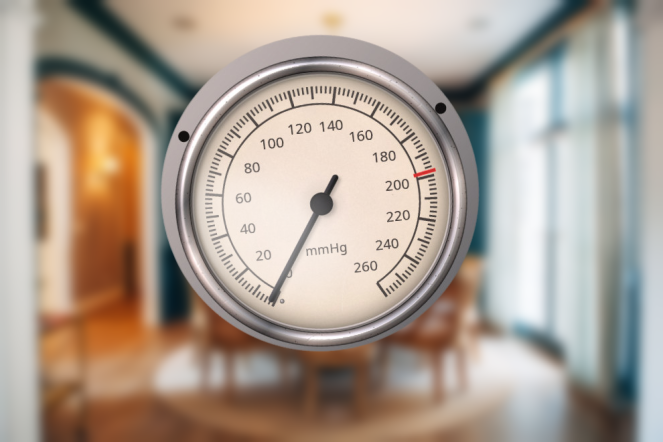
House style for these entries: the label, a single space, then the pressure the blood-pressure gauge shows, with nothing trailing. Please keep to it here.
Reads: 2 mmHg
